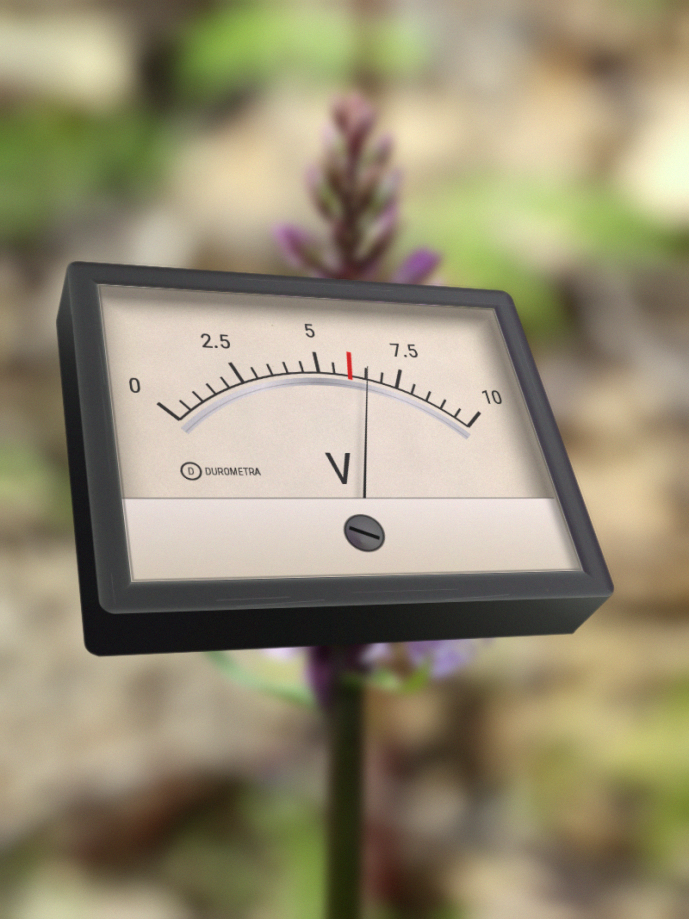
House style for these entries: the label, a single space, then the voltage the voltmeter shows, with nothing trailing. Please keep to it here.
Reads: 6.5 V
